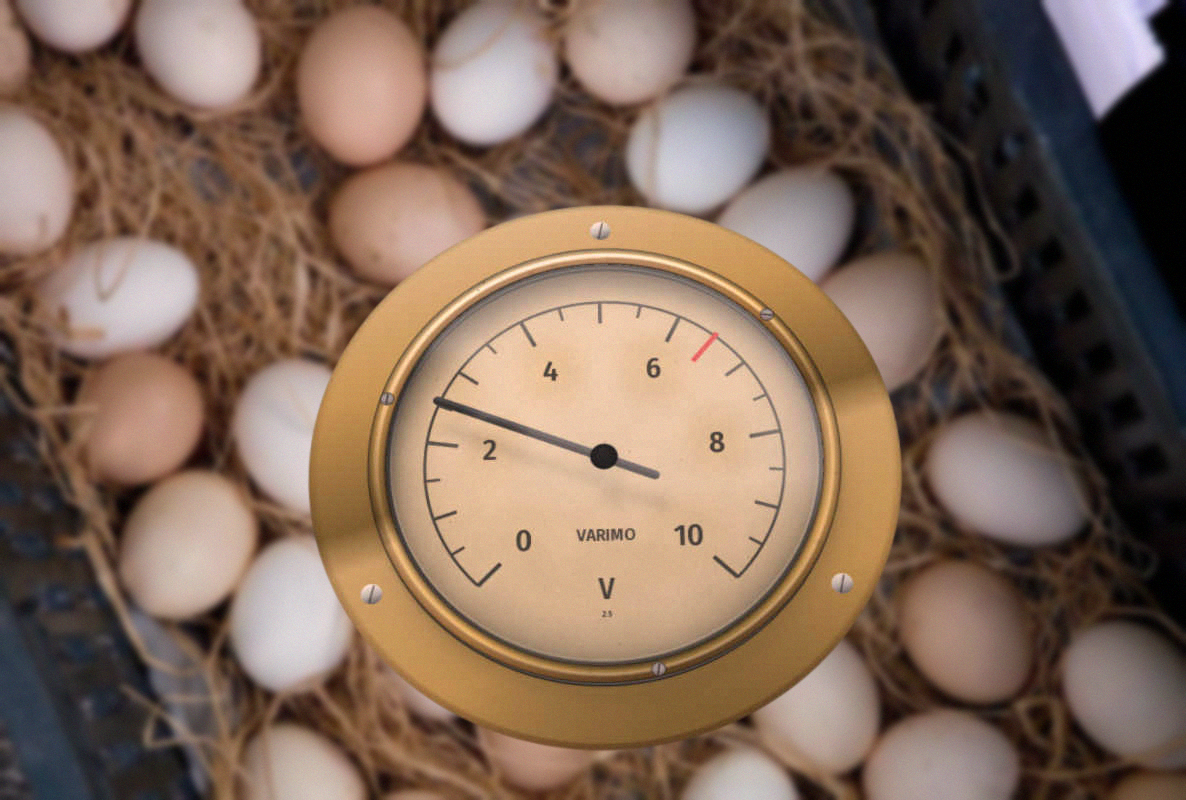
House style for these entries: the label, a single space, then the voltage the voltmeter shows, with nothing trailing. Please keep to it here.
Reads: 2.5 V
